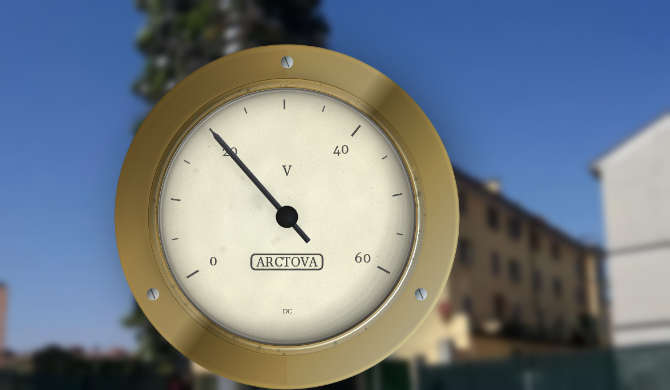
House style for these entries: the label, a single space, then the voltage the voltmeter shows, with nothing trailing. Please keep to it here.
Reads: 20 V
